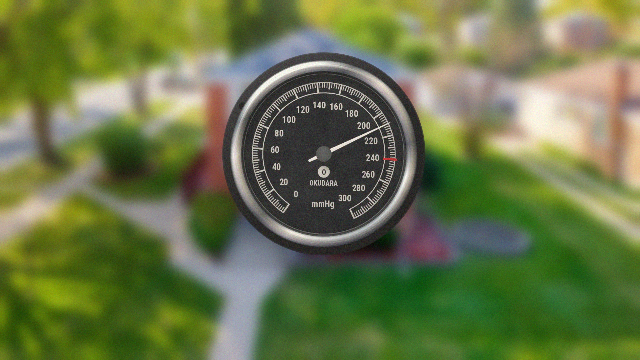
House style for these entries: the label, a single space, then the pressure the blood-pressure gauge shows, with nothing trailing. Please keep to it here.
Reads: 210 mmHg
